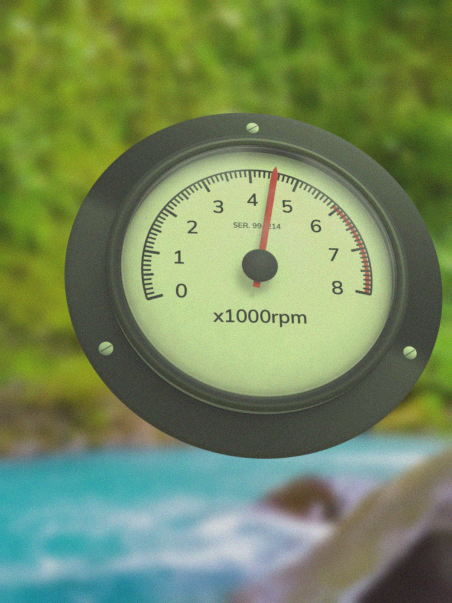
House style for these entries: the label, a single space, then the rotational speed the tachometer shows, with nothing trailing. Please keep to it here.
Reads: 4500 rpm
